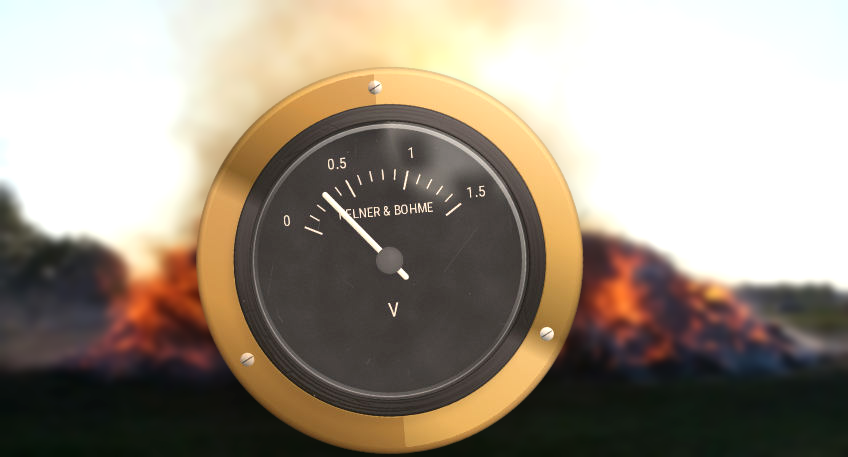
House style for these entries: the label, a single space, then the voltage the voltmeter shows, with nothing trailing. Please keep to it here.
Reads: 0.3 V
